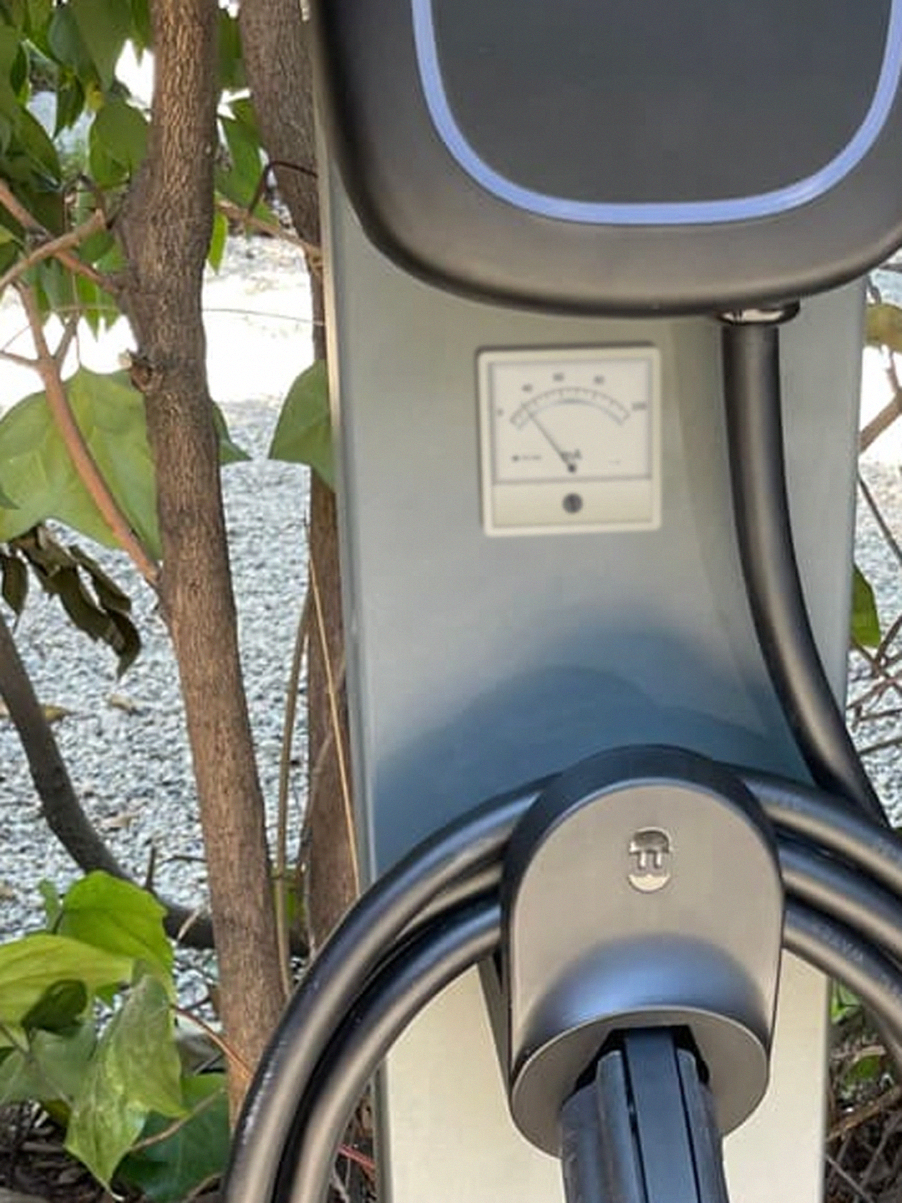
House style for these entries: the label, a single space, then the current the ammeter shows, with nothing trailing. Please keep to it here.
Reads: 30 mA
